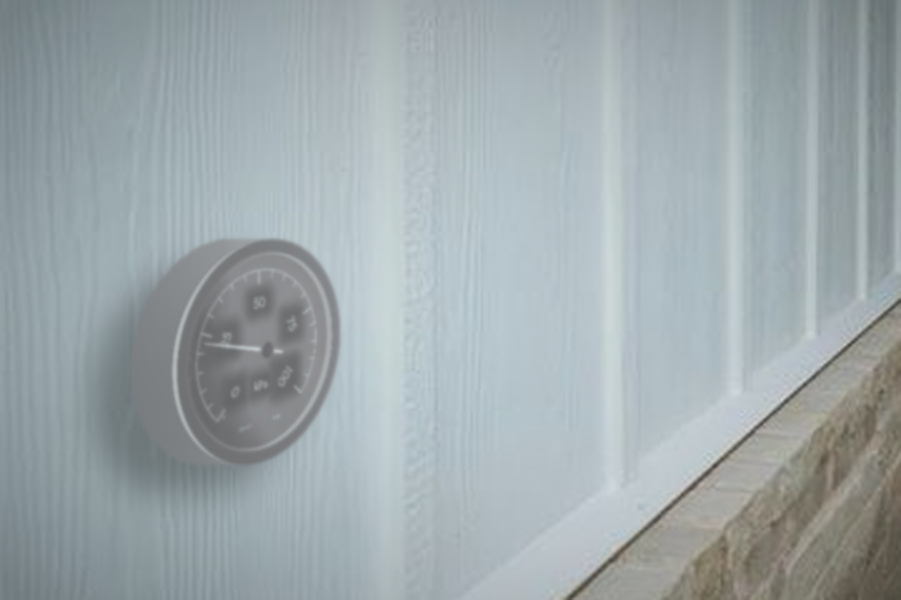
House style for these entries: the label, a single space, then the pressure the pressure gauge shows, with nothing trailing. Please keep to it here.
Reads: 22.5 kPa
